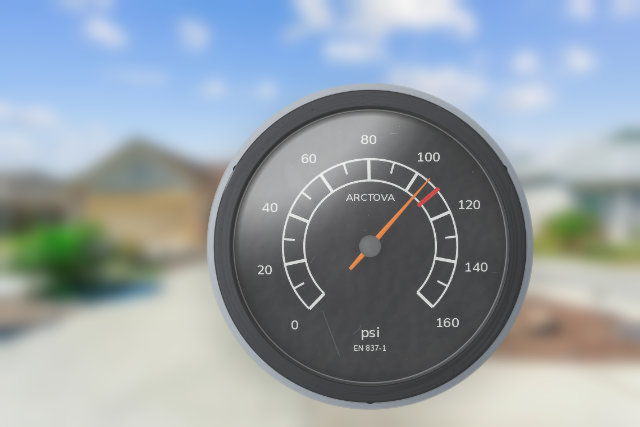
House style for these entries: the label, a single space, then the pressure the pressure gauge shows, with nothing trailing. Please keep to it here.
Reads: 105 psi
